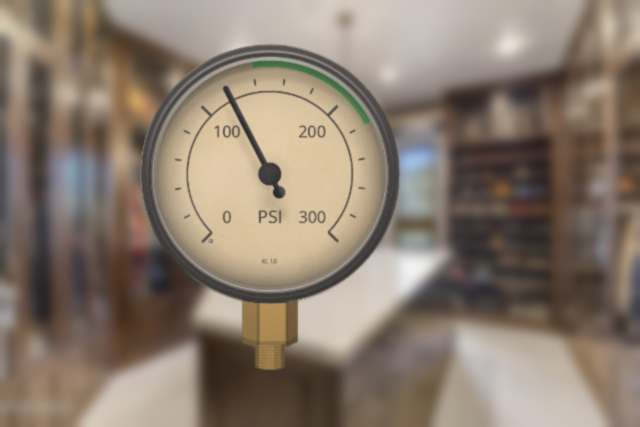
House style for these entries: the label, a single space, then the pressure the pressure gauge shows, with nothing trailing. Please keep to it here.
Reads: 120 psi
